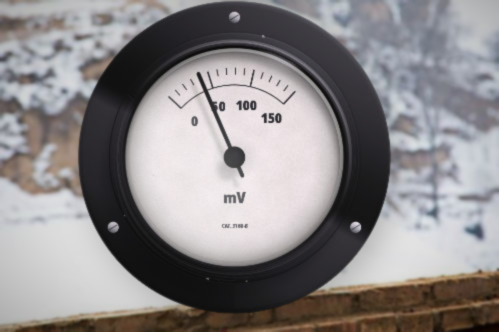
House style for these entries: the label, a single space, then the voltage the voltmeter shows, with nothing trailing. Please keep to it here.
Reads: 40 mV
